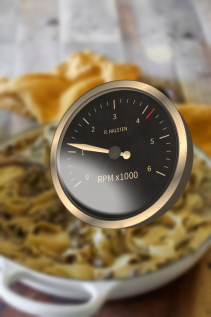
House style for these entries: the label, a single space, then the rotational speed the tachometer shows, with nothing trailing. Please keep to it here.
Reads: 1200 rpm
